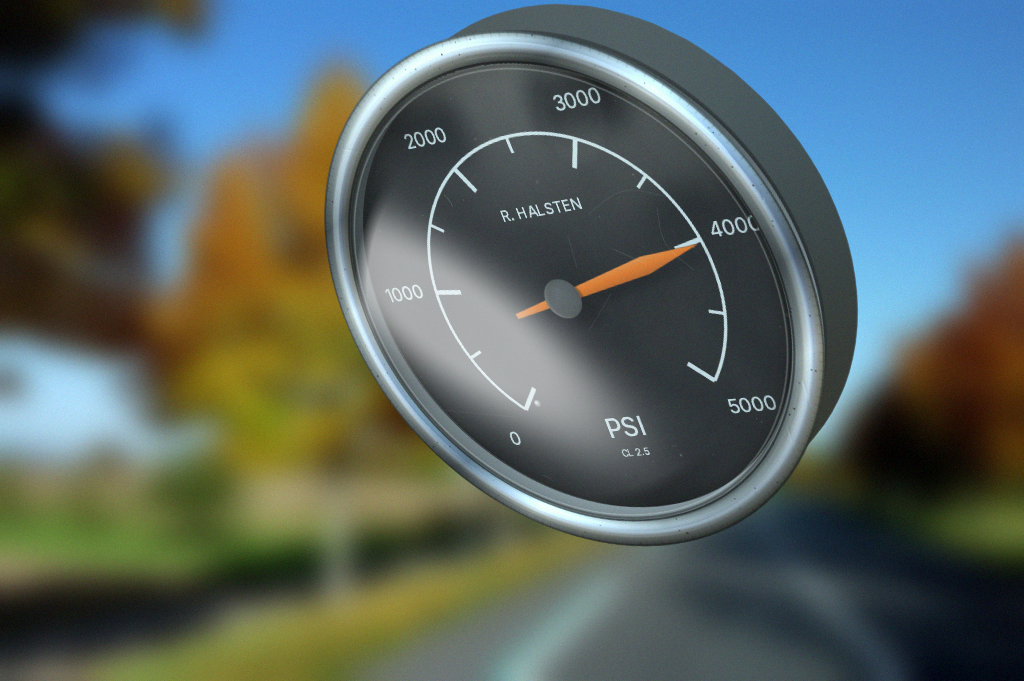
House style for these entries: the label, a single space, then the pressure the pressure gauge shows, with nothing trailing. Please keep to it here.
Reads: 4000 psi
